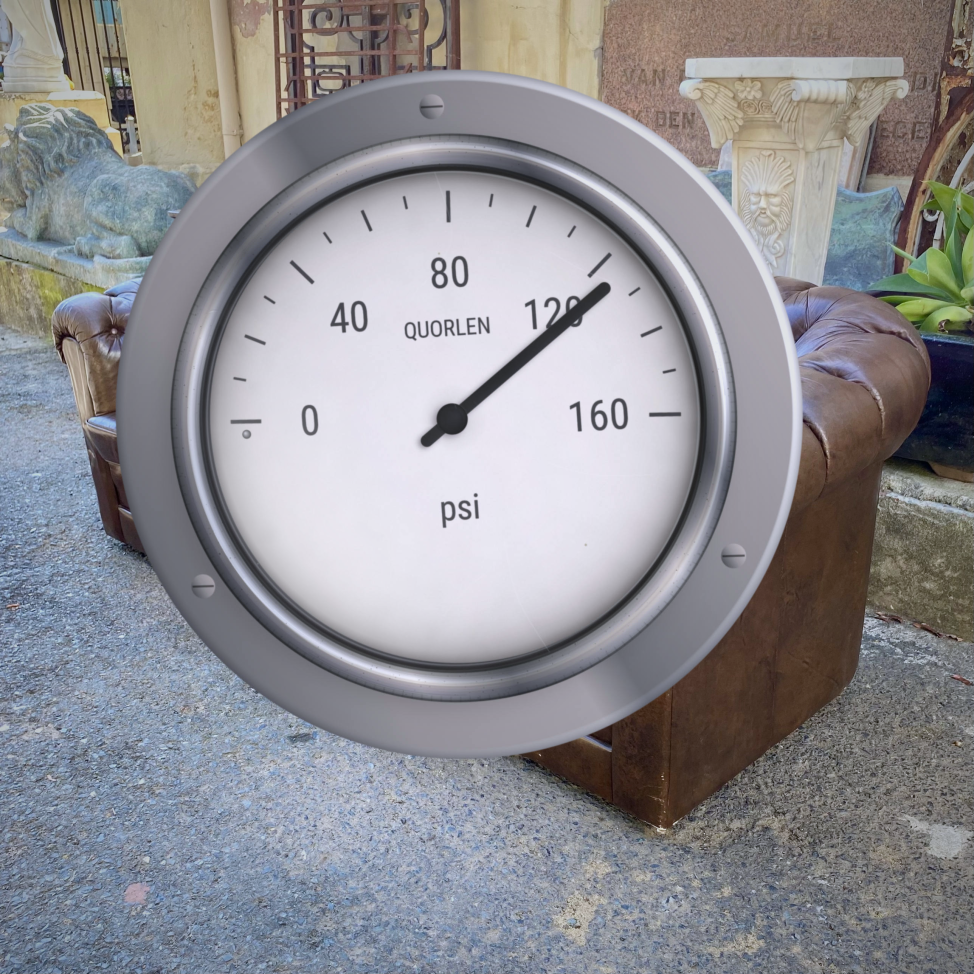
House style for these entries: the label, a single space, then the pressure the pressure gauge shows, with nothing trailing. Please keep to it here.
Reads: 125 psi
